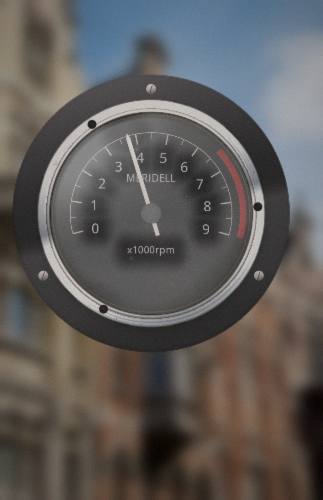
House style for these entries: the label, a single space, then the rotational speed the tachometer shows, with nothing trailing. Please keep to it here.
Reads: 3750 rpm
